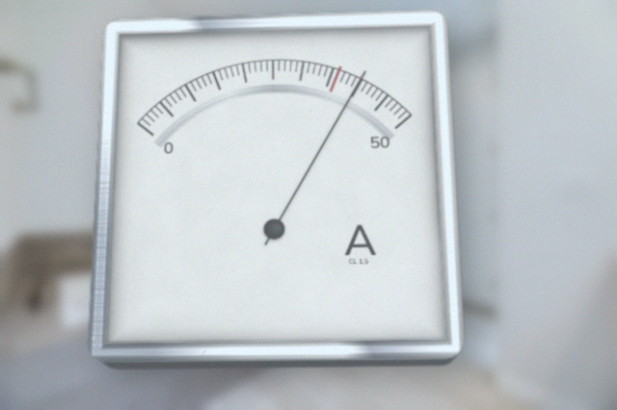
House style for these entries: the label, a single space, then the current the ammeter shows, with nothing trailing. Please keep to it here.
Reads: 40 A
